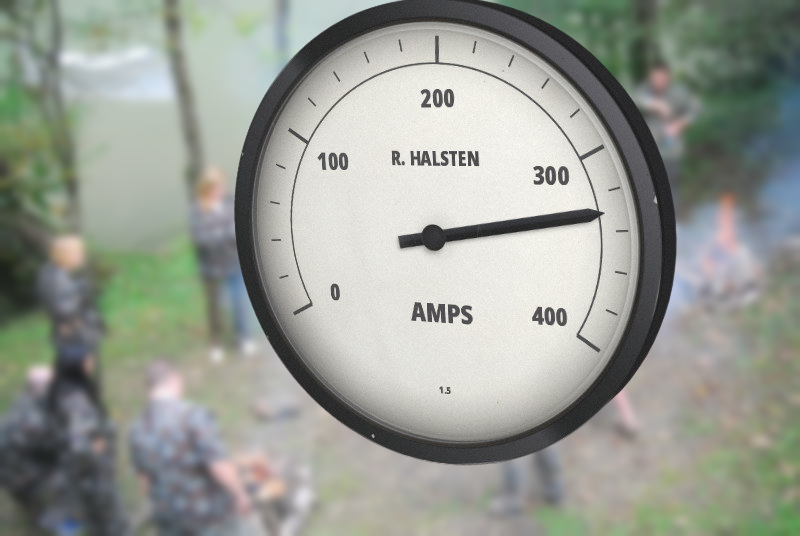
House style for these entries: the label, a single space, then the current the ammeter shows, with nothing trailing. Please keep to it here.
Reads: 330 A
